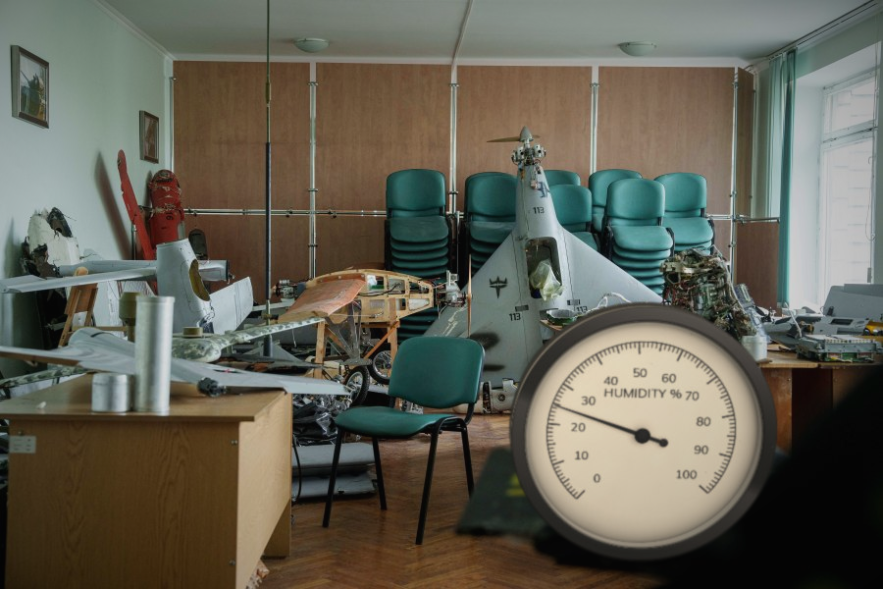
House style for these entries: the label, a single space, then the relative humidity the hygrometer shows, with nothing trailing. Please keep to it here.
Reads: 25 %
